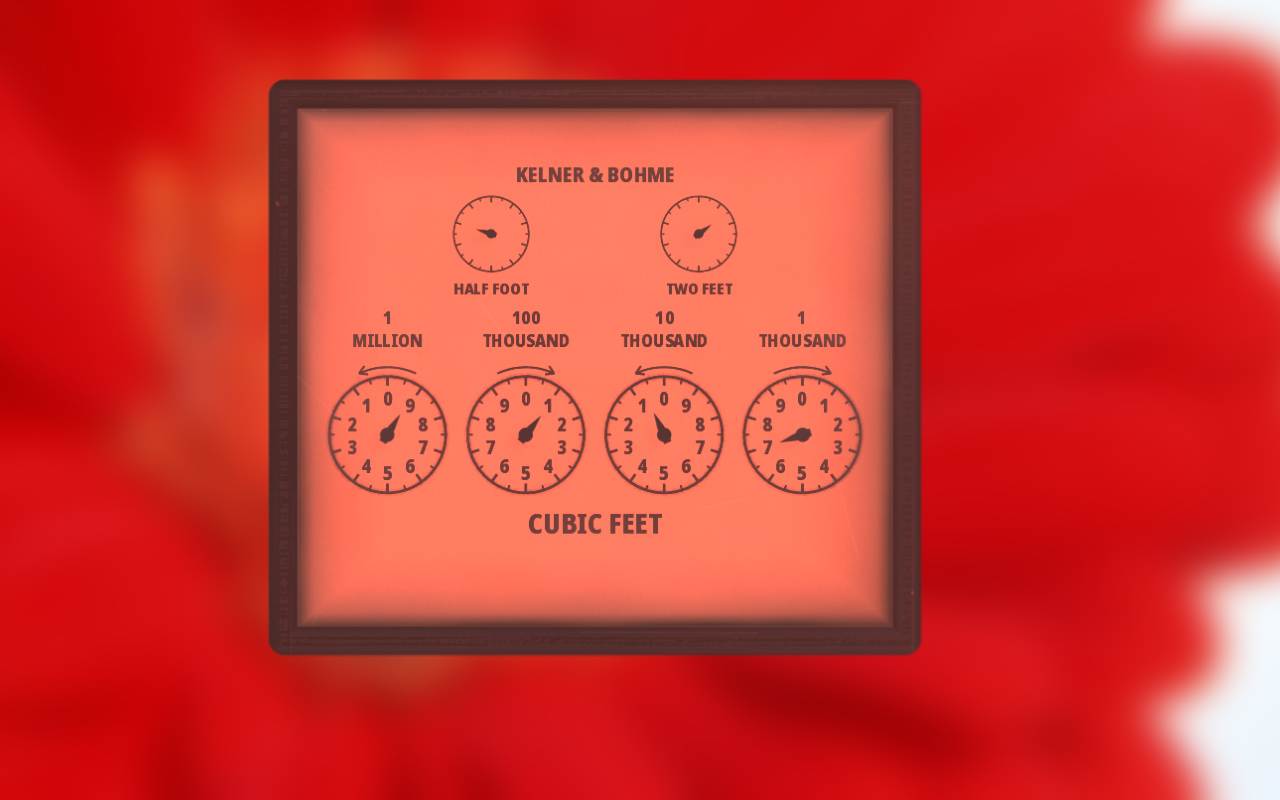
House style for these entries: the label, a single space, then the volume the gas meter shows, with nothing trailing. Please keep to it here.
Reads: 910700 ft³
